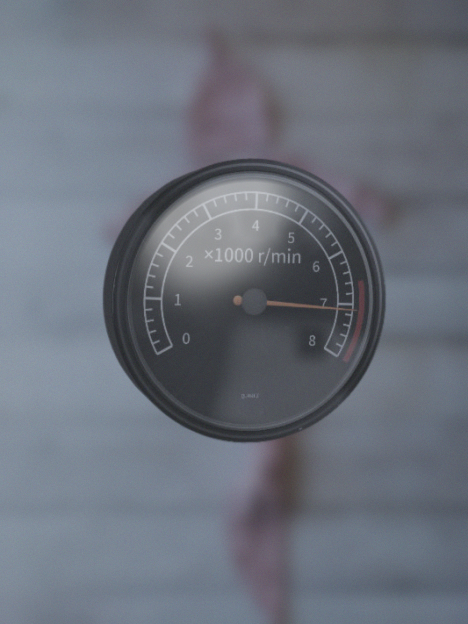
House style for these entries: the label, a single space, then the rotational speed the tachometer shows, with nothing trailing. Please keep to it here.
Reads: 7100 rpm
